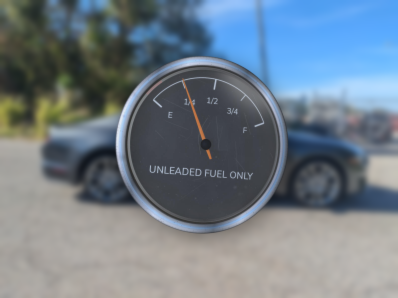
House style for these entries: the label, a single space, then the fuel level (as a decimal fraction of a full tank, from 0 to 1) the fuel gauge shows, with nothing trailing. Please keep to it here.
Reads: 0.25
